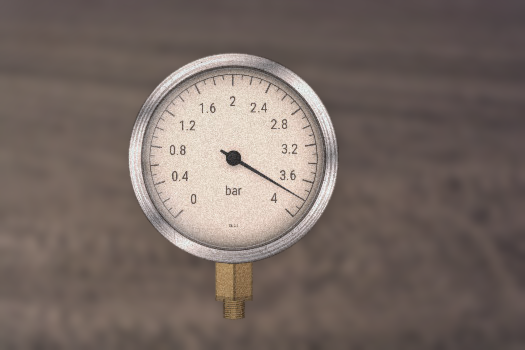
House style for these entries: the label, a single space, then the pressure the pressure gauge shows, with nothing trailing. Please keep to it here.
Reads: 3.8 bar
